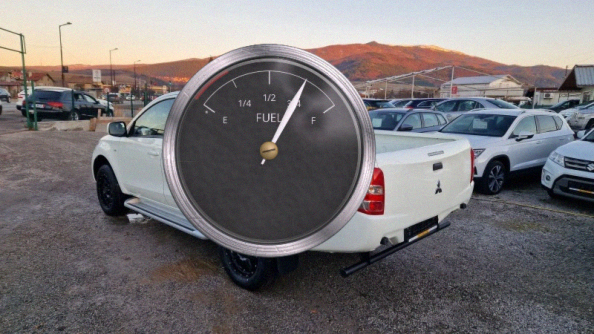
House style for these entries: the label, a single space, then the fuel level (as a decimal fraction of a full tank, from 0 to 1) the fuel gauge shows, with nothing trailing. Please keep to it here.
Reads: 0.75
